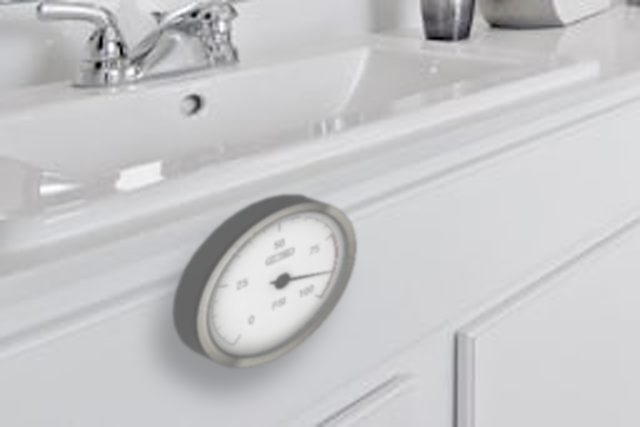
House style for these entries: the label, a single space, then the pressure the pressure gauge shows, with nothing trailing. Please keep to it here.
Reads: 90 psi
